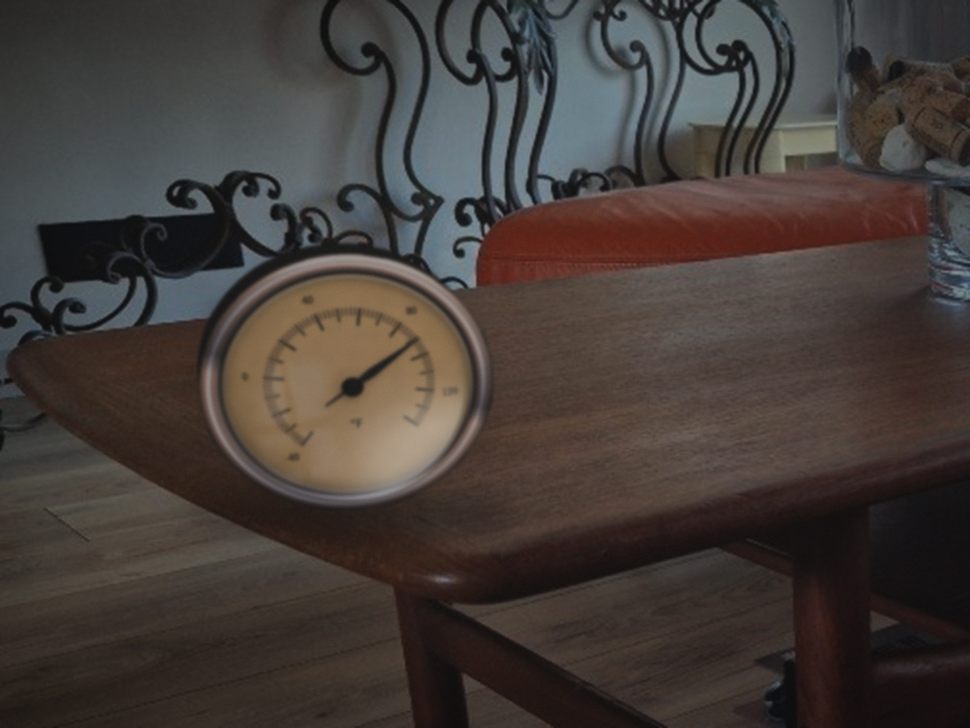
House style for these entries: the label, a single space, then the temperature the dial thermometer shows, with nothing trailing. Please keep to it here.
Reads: 90 °F
